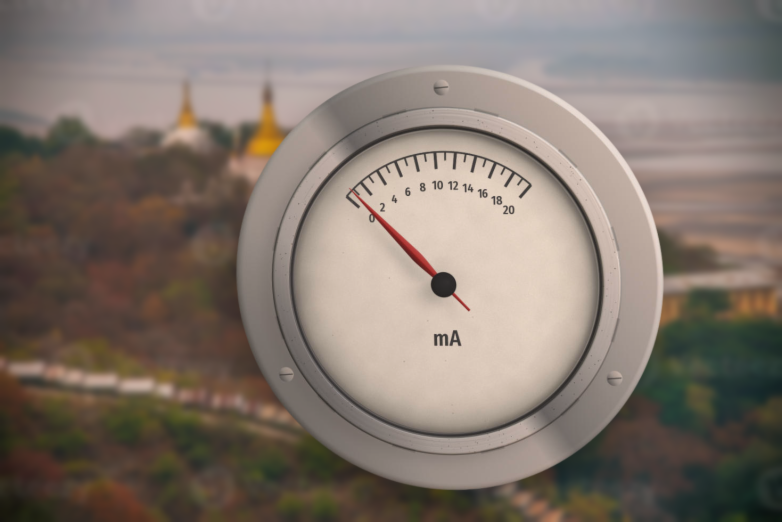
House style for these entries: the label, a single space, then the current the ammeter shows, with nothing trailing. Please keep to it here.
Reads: 1 mA
